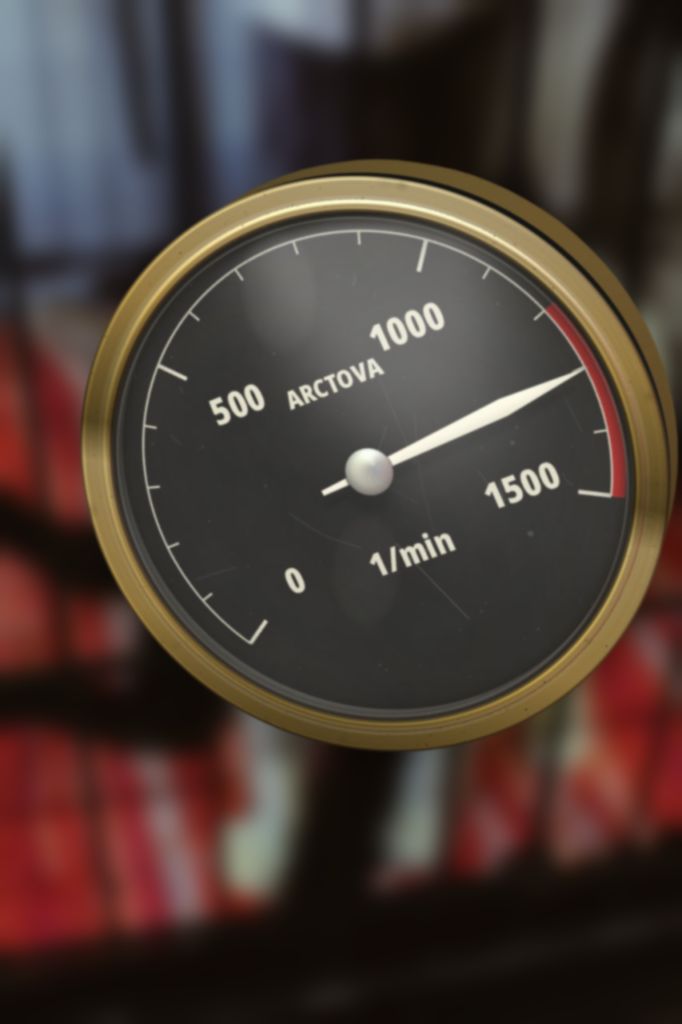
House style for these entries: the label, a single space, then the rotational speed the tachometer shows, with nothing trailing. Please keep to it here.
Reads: 1300 rpm
